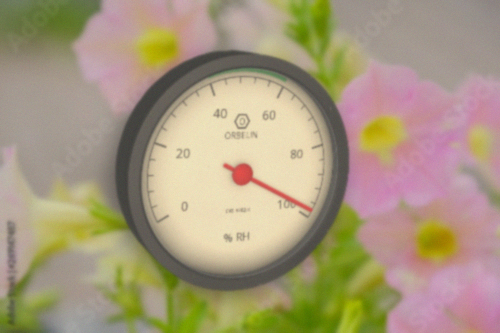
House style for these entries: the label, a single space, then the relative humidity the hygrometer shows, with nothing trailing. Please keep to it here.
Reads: 98 %
